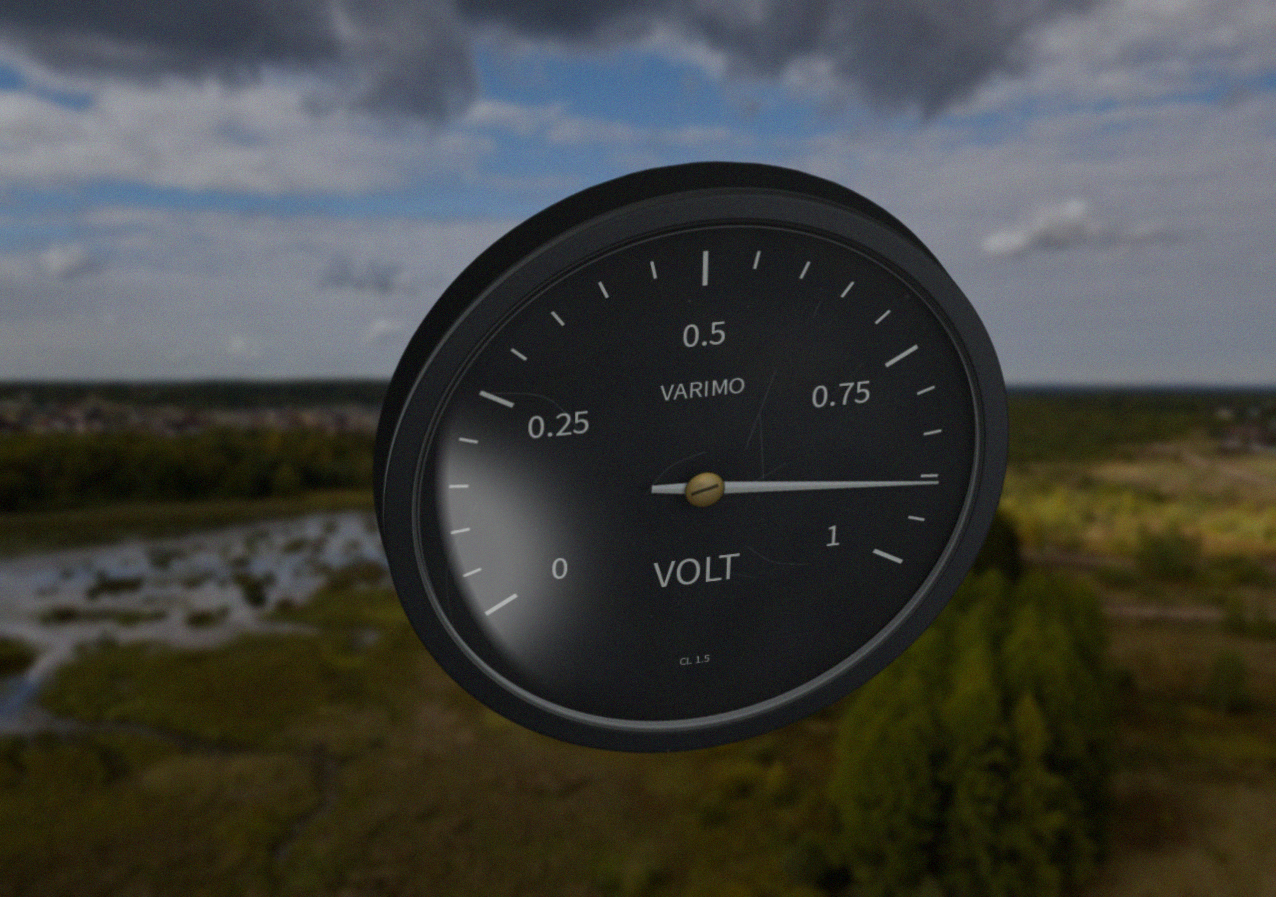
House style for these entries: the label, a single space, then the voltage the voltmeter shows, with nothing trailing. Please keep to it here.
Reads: 0.9 V
